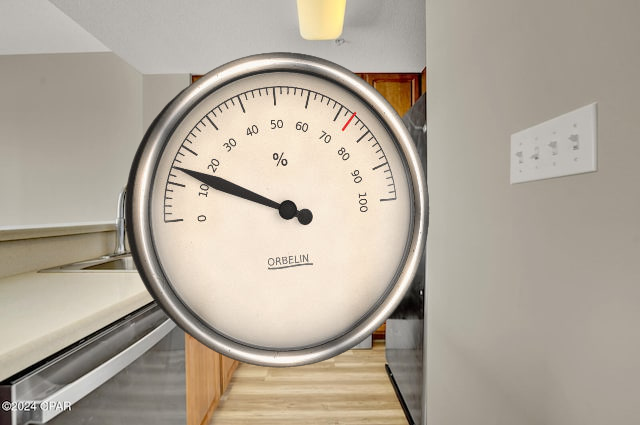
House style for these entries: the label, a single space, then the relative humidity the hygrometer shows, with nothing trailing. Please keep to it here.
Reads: 14 %
